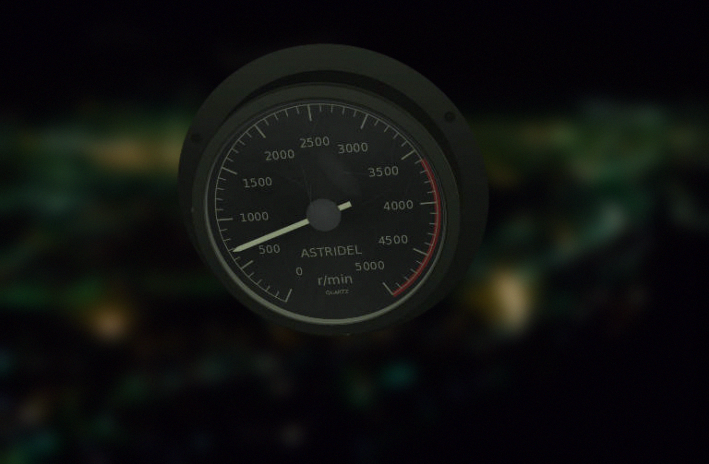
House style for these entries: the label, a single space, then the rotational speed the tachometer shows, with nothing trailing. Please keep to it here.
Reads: 700 rpm
